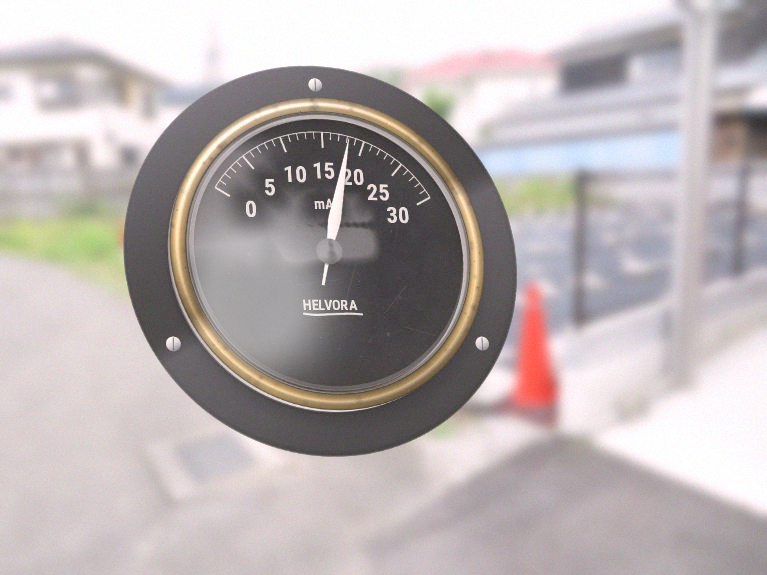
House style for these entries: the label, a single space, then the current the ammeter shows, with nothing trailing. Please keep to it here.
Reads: 18 mA
